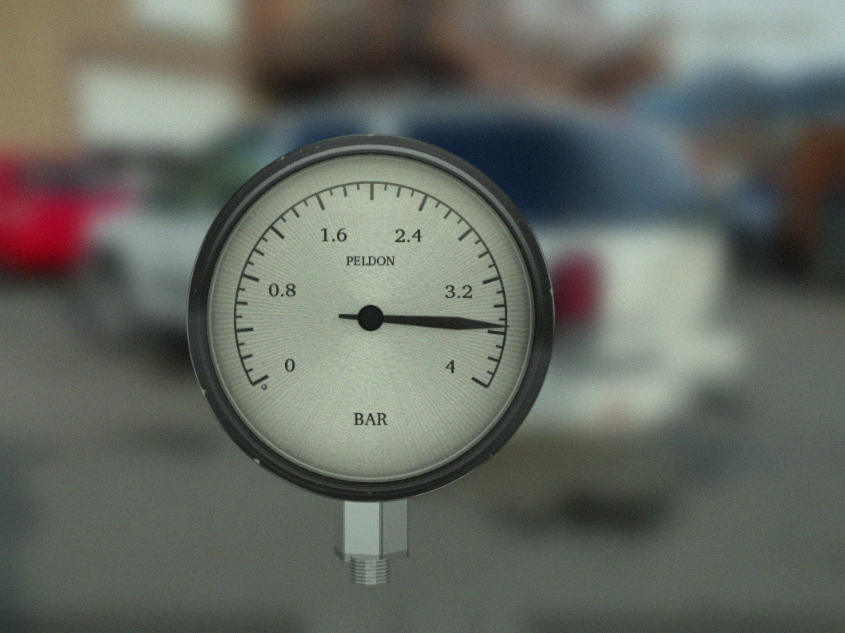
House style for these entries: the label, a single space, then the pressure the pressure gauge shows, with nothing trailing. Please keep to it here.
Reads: 3.55 bar
